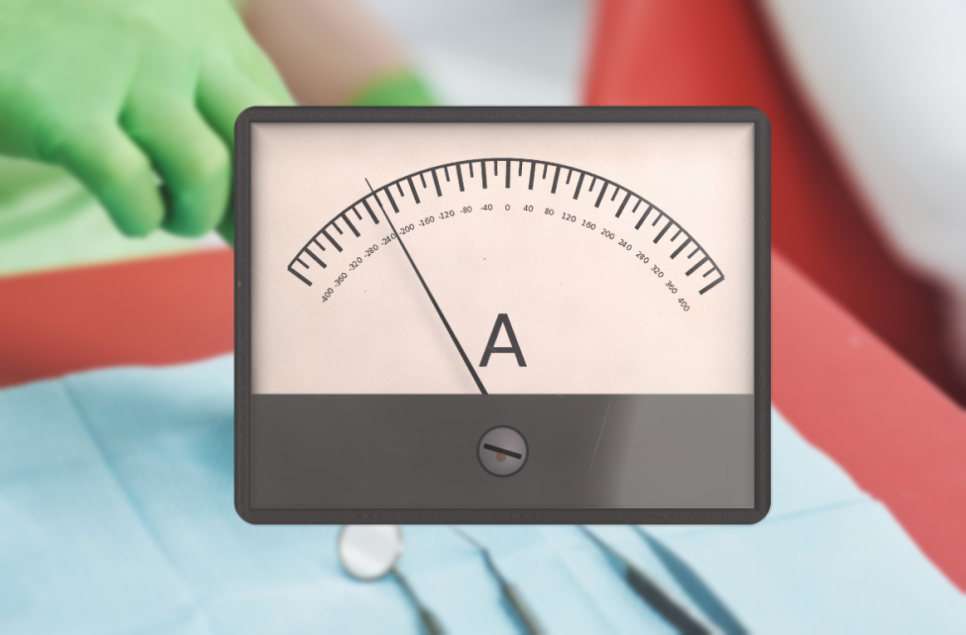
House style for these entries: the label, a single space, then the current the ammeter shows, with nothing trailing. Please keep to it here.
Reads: -220 A
